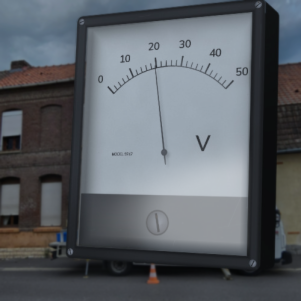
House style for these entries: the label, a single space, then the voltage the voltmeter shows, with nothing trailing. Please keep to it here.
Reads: 20 V
